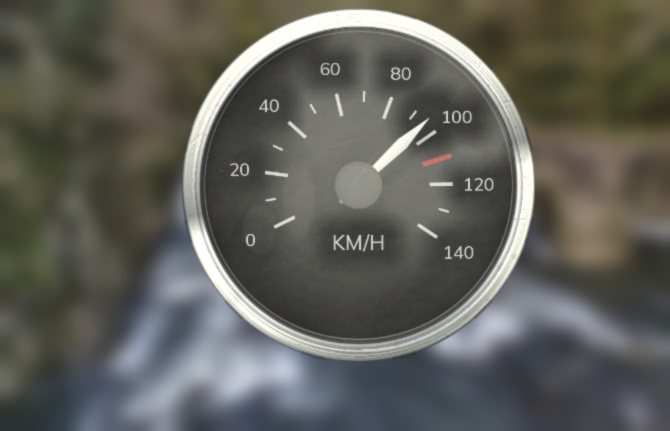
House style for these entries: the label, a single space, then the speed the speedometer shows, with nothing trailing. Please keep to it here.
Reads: 95 km/h
